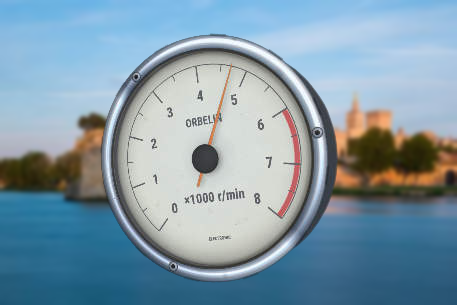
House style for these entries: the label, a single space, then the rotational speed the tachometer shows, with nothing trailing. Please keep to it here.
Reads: 4750 rpm
